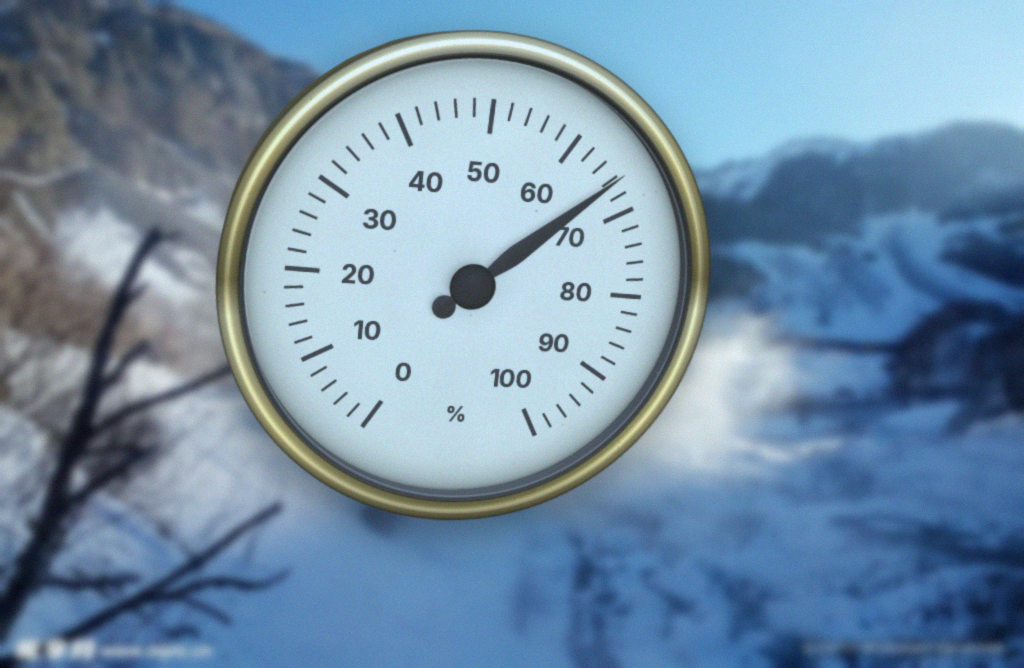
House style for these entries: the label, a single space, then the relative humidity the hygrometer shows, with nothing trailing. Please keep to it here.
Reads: 66 %
